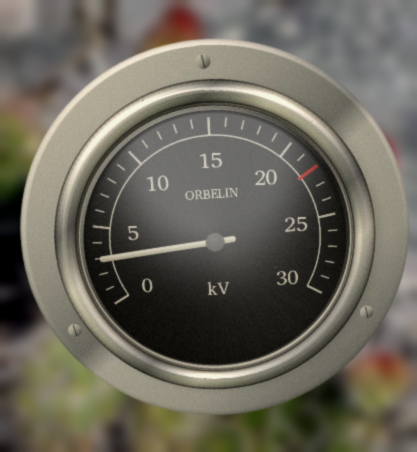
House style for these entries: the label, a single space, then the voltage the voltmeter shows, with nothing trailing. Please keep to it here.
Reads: 3 kV
